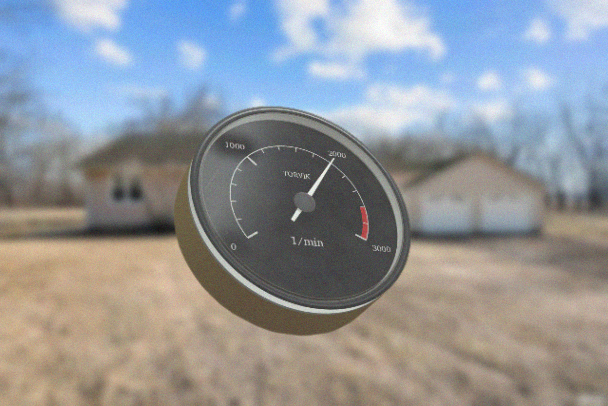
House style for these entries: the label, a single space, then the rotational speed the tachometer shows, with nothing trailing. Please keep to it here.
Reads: 2000 rpm
